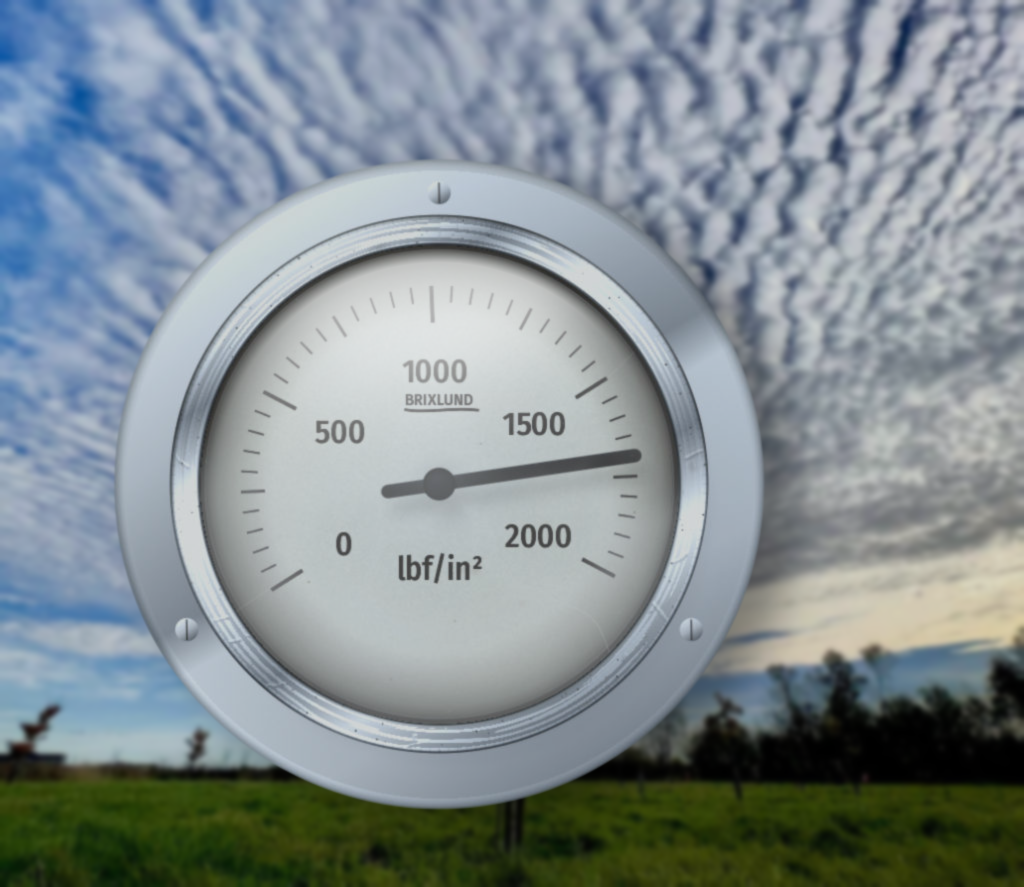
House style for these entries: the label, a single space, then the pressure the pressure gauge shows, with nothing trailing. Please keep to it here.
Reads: 1700 psi
